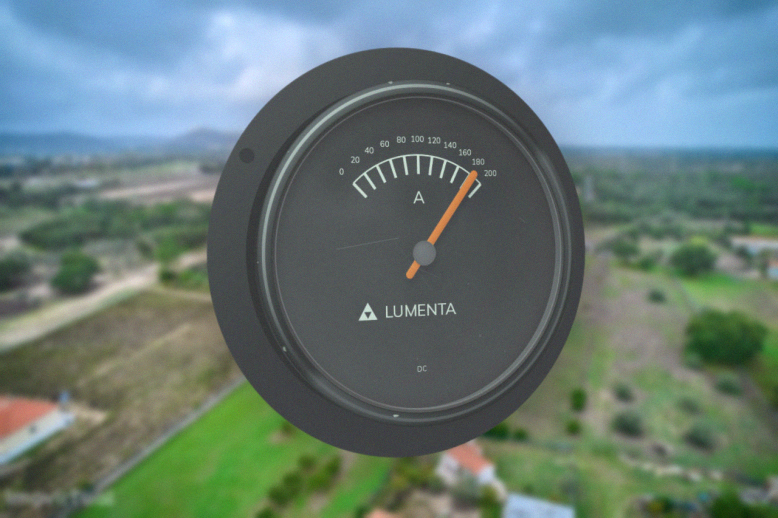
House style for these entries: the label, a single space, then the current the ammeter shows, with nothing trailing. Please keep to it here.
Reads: 180 A
